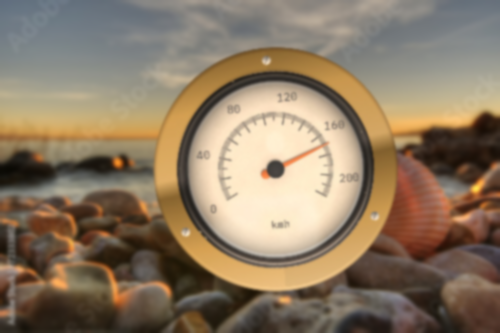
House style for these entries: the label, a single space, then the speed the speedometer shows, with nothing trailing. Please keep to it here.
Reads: 170 km/h
